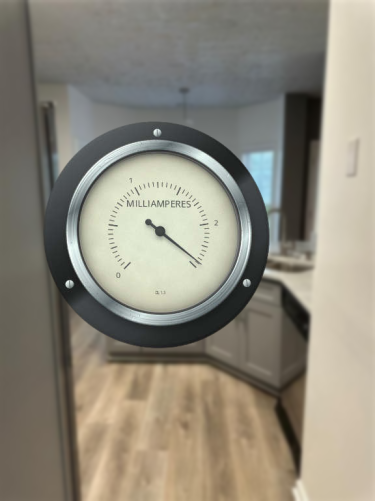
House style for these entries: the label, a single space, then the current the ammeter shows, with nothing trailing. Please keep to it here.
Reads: 2.45 mA
